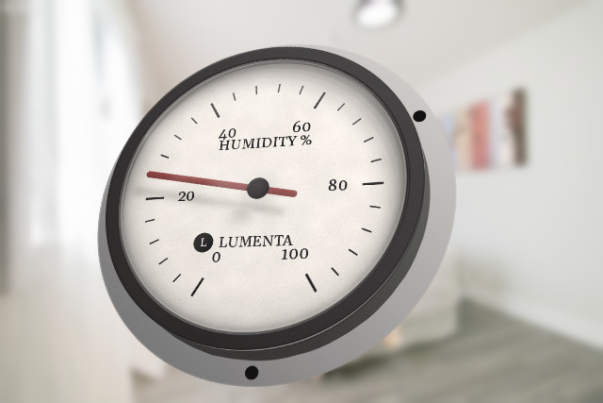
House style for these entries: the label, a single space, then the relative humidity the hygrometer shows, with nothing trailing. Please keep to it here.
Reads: 24 %
